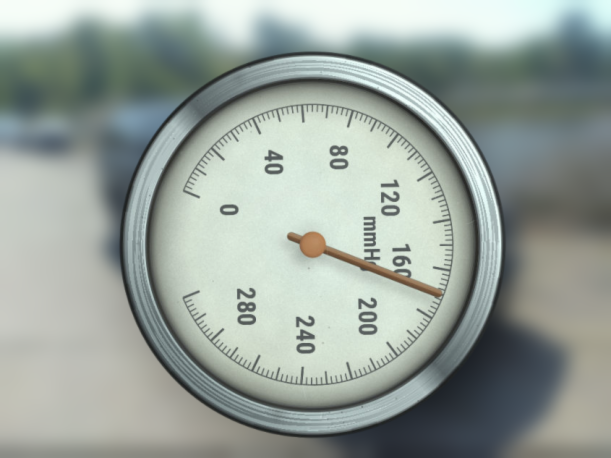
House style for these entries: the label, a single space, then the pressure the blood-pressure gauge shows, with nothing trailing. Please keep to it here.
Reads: 170 mmHg
